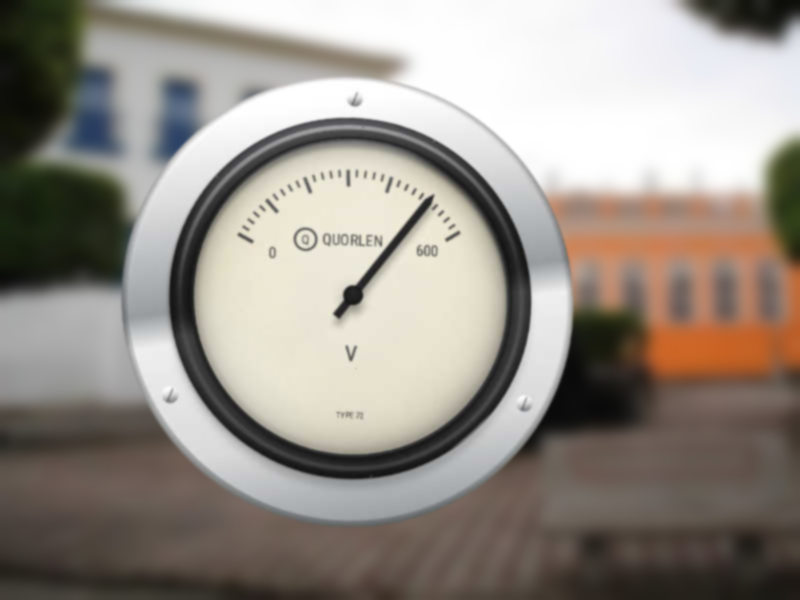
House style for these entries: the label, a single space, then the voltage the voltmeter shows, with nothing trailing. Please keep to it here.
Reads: 500 V
